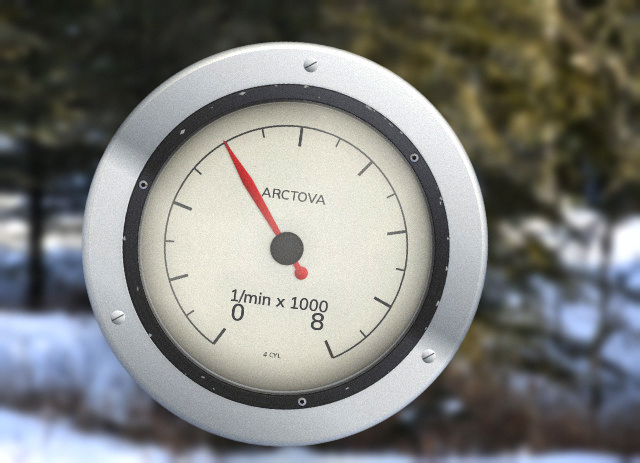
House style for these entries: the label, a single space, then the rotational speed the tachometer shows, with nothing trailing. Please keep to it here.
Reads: 3000 rpm
